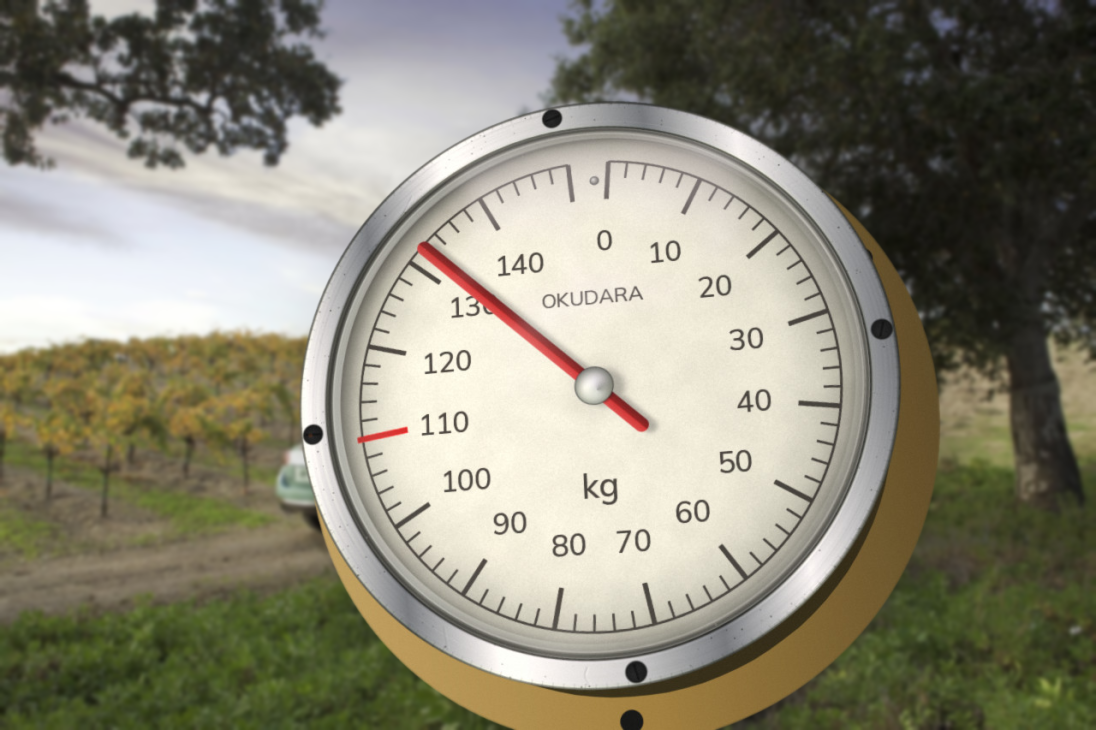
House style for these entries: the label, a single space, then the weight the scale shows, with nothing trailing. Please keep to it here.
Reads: 132 kg
